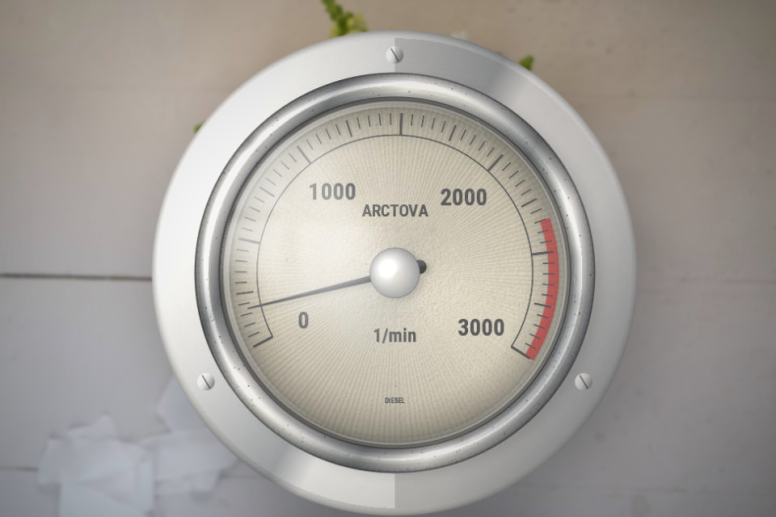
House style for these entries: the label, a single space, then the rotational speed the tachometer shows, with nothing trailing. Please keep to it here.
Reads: 175 rpm
